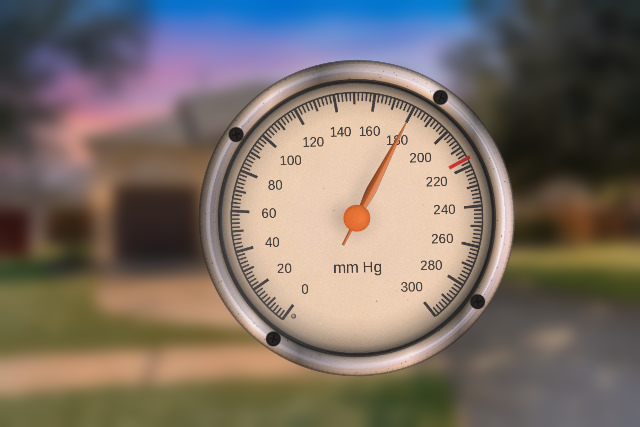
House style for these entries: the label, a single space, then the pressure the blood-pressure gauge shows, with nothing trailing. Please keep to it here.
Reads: 180 mmHg
